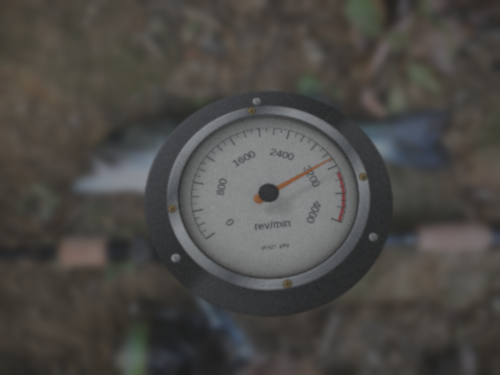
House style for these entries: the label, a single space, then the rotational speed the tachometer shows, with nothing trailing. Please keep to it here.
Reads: 3100 rpm
